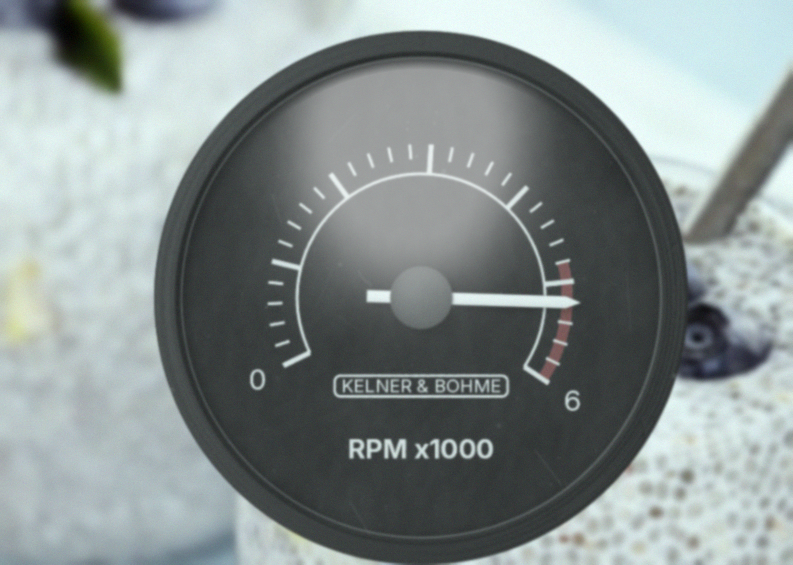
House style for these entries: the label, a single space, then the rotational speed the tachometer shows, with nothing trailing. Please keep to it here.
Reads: 5200 rpm
